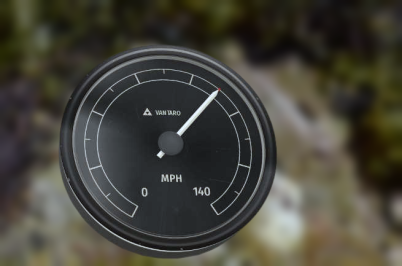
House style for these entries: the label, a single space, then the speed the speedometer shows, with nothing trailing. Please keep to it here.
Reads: 90 mph
